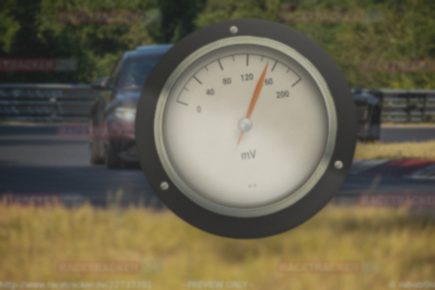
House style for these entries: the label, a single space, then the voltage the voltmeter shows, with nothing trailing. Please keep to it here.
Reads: 150 mV
